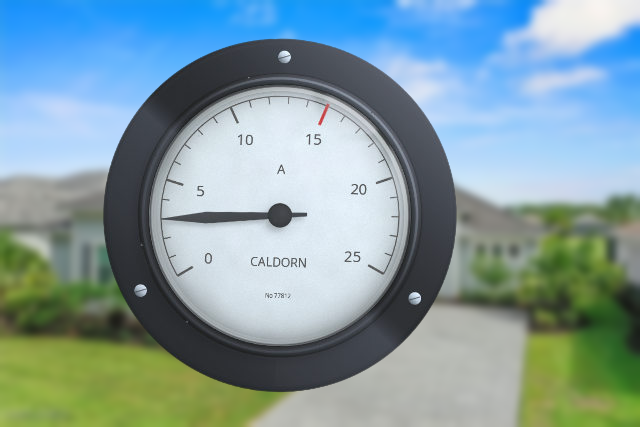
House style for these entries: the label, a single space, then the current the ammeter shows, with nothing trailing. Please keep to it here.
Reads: 3 A
